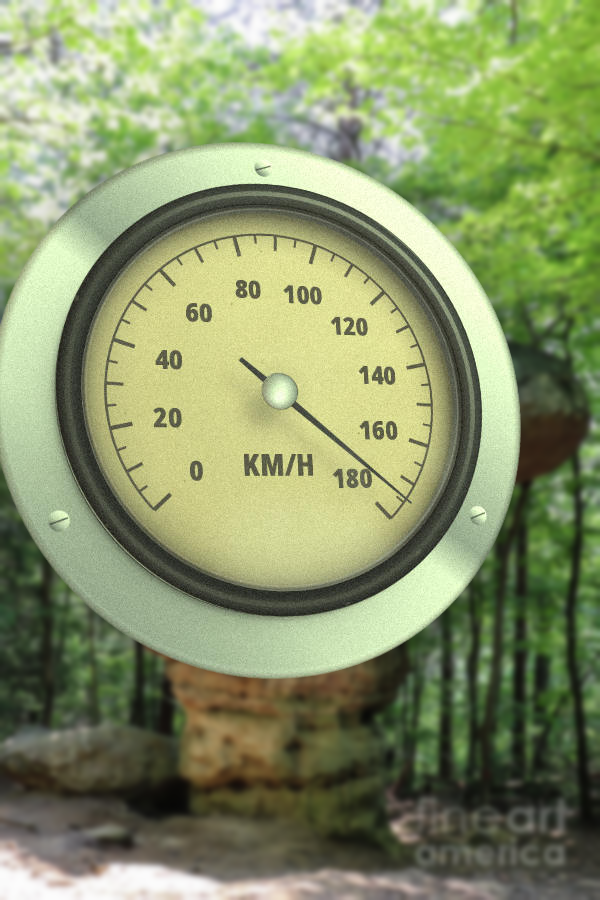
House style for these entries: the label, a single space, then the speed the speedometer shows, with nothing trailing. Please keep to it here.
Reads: 175 km/h
